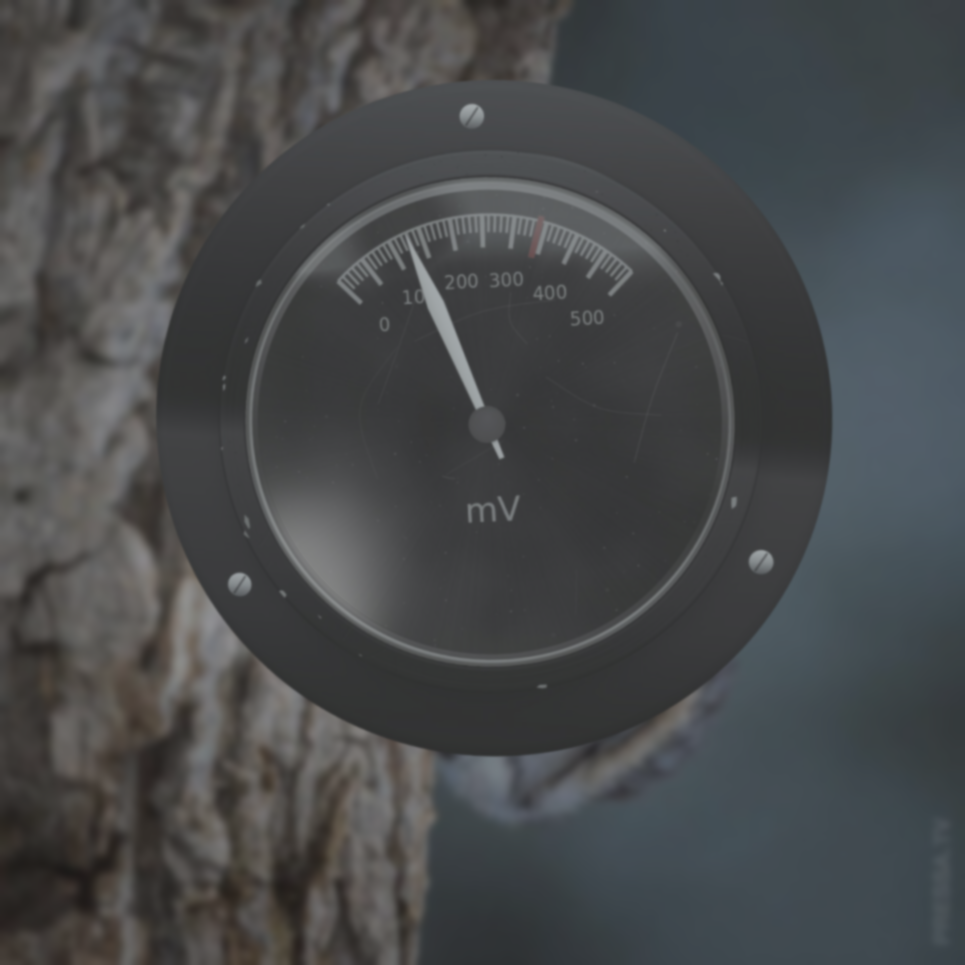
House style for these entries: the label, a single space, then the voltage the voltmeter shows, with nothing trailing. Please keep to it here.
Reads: 130 mV
